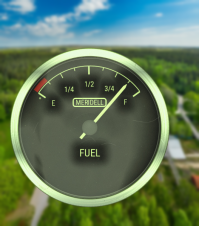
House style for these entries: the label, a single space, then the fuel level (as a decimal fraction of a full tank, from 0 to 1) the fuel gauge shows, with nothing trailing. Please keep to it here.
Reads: 0.875
